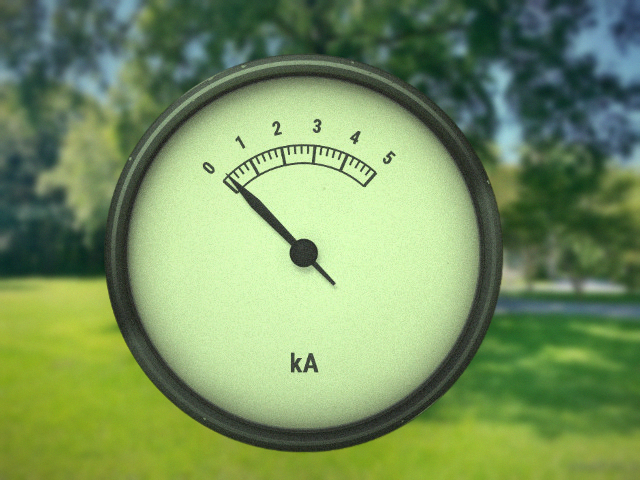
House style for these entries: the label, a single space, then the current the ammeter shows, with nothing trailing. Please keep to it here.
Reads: 0.2 kA
